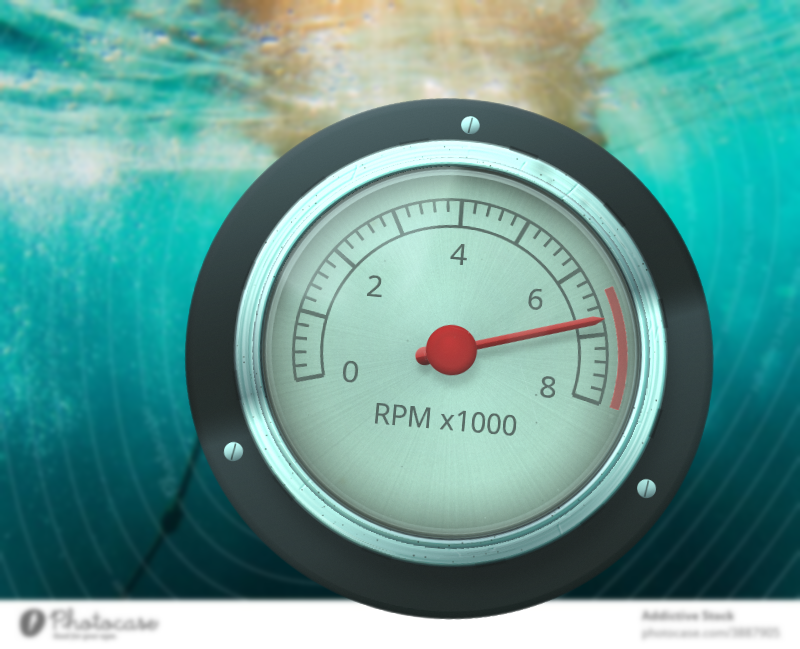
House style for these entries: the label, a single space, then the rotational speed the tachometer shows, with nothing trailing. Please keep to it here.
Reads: 6800 rpm
